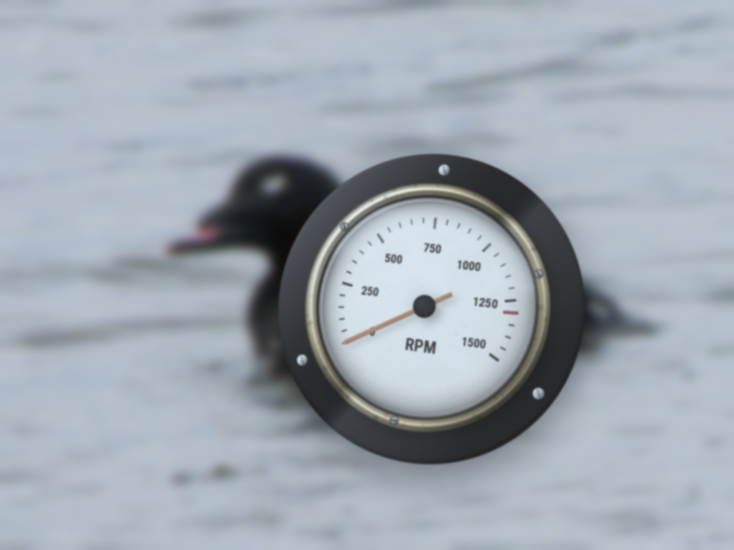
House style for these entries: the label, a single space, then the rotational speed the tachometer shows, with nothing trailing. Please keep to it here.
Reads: 0 rpm
